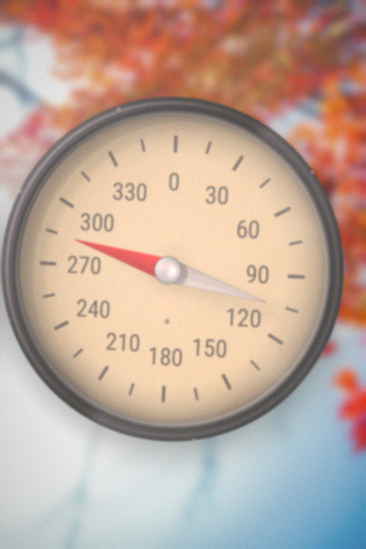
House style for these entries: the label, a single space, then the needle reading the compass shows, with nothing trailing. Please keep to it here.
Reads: 285 °
